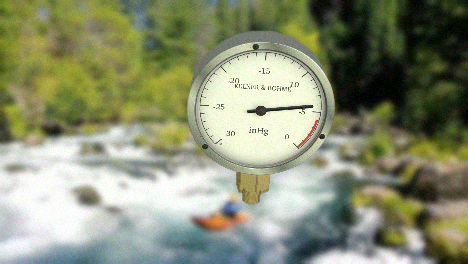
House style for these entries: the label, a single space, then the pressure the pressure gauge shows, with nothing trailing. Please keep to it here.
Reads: -6 inHg
